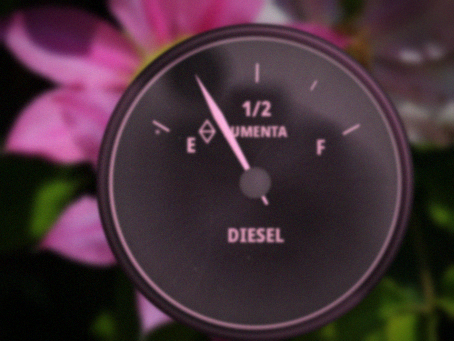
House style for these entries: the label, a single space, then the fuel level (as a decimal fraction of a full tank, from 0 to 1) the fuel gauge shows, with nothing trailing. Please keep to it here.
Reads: 0.25
